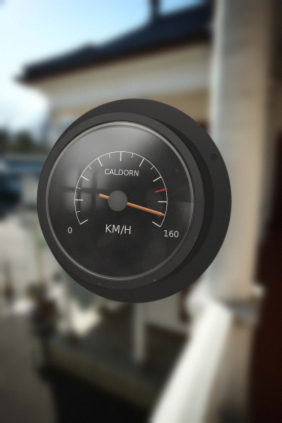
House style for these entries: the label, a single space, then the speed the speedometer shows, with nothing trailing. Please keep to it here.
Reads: 150 km/h
